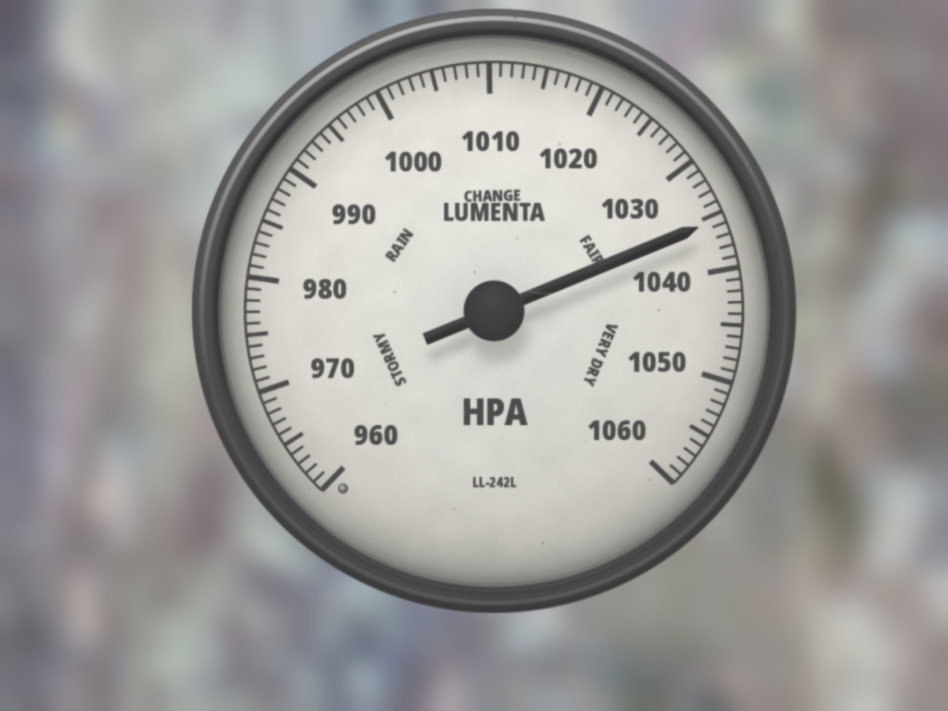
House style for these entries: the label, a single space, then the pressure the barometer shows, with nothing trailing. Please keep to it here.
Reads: 1035.5 hPa
